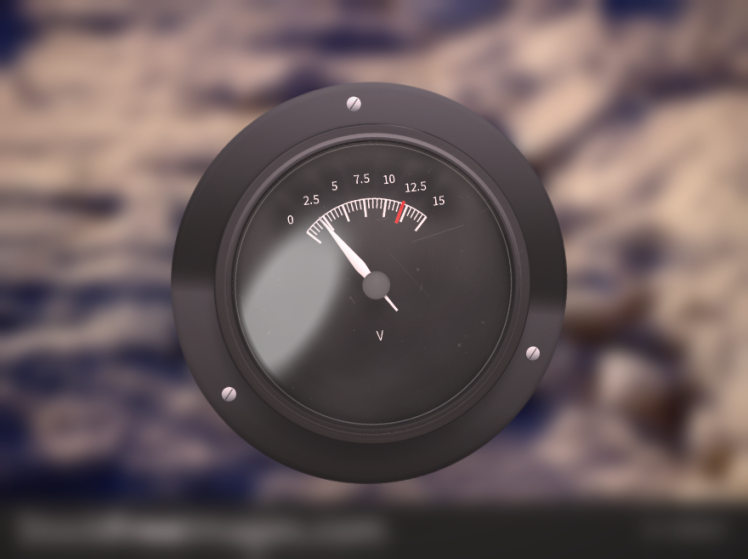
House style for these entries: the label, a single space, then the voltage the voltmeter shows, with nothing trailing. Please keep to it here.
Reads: 2 V
